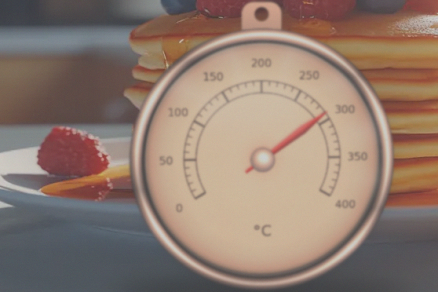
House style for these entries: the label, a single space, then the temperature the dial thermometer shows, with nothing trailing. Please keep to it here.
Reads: 290 °C
